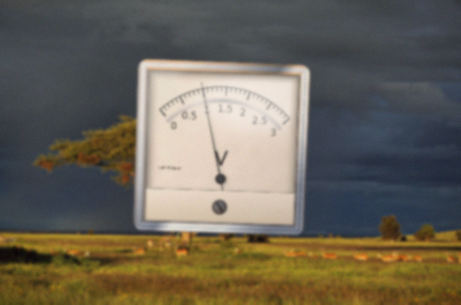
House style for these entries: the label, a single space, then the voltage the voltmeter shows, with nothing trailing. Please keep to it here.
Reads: 1 V
